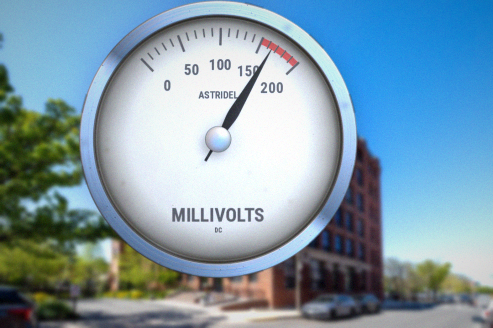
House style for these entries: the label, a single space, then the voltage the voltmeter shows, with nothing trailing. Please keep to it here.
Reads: 165 mV
